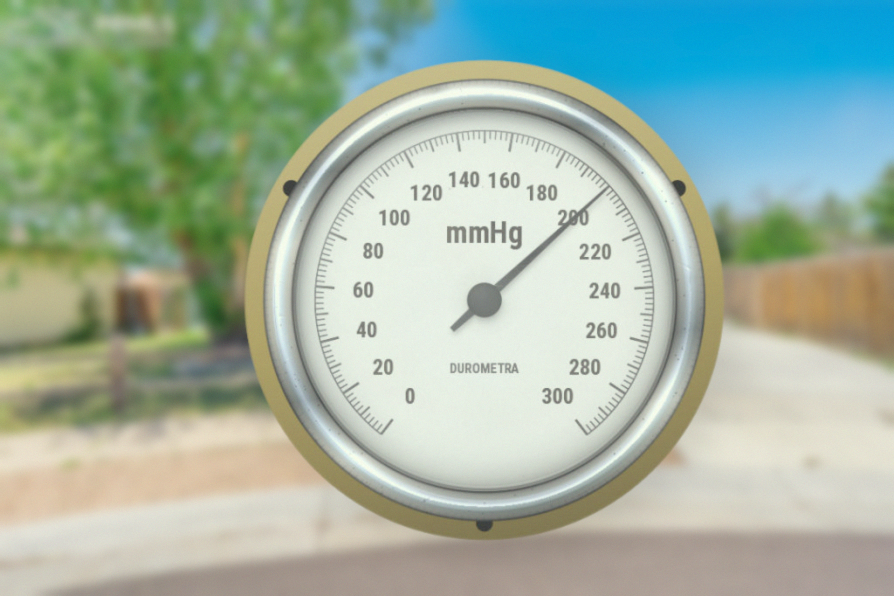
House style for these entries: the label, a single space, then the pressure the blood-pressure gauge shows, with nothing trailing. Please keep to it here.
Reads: 200 mmHg
